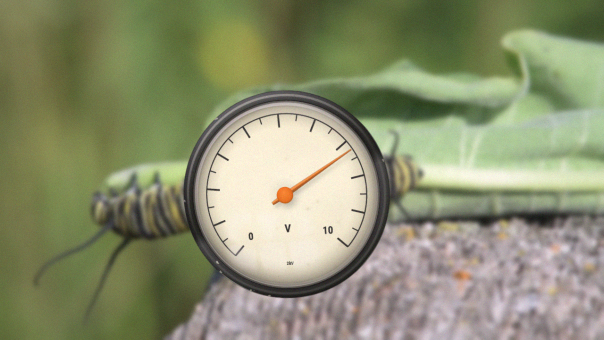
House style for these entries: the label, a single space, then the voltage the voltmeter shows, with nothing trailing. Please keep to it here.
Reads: 7.25 V
